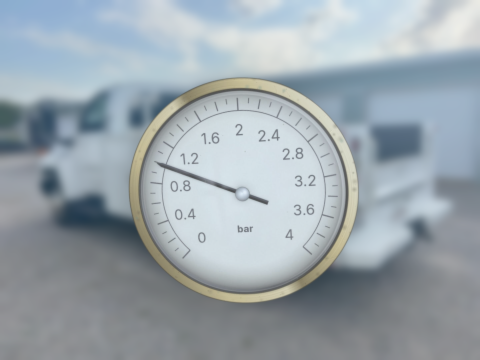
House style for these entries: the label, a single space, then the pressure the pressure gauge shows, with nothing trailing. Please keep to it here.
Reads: 1 bar
